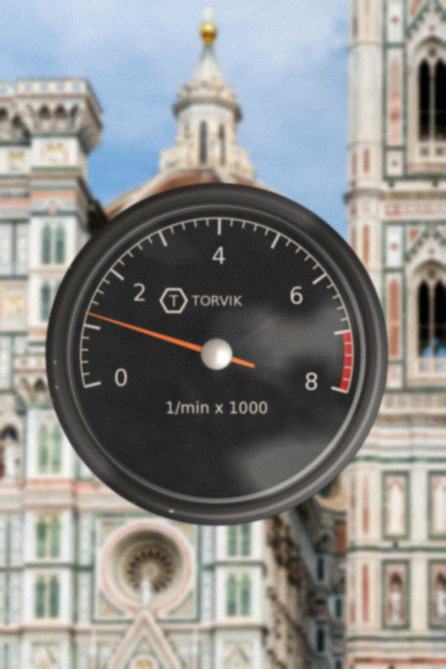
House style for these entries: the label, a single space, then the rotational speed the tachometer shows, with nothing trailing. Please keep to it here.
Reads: 1200 rpm
